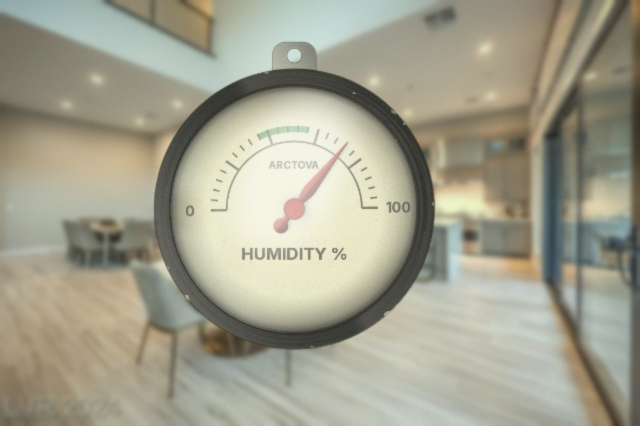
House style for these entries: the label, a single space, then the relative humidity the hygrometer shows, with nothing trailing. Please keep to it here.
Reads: 72 %
